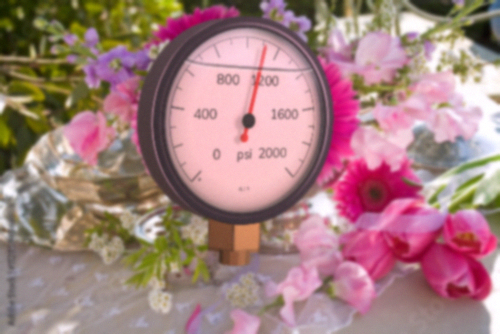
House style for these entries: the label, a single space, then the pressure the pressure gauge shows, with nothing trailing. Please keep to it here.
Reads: 1100 psi
